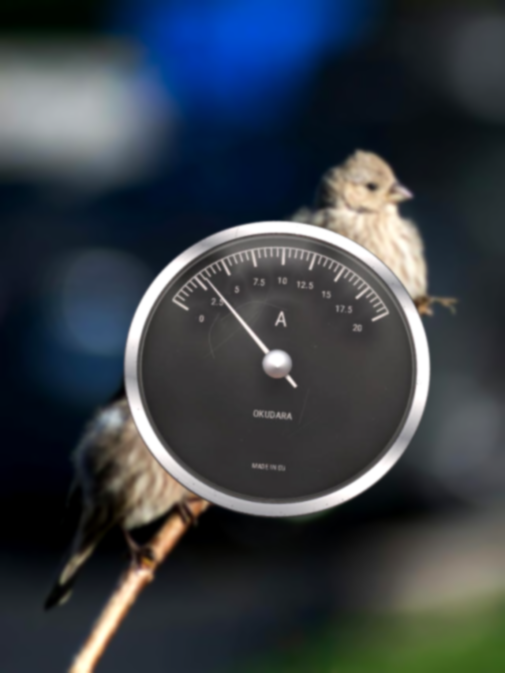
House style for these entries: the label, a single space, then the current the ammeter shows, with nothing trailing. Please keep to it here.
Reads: 3 A
